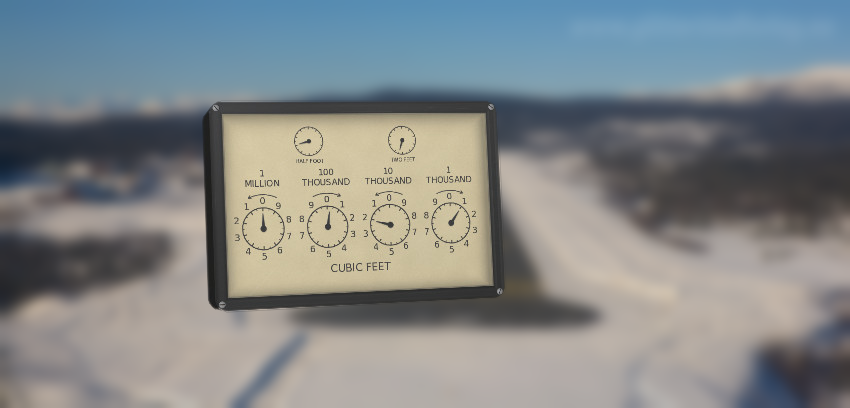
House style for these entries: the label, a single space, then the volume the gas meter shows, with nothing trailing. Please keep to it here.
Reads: 2100 ft³
